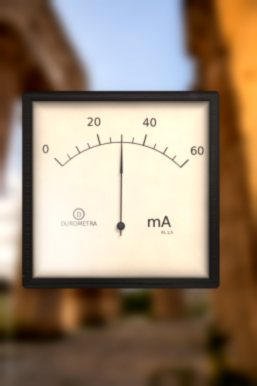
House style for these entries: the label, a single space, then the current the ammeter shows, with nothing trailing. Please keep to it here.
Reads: 30 mA
